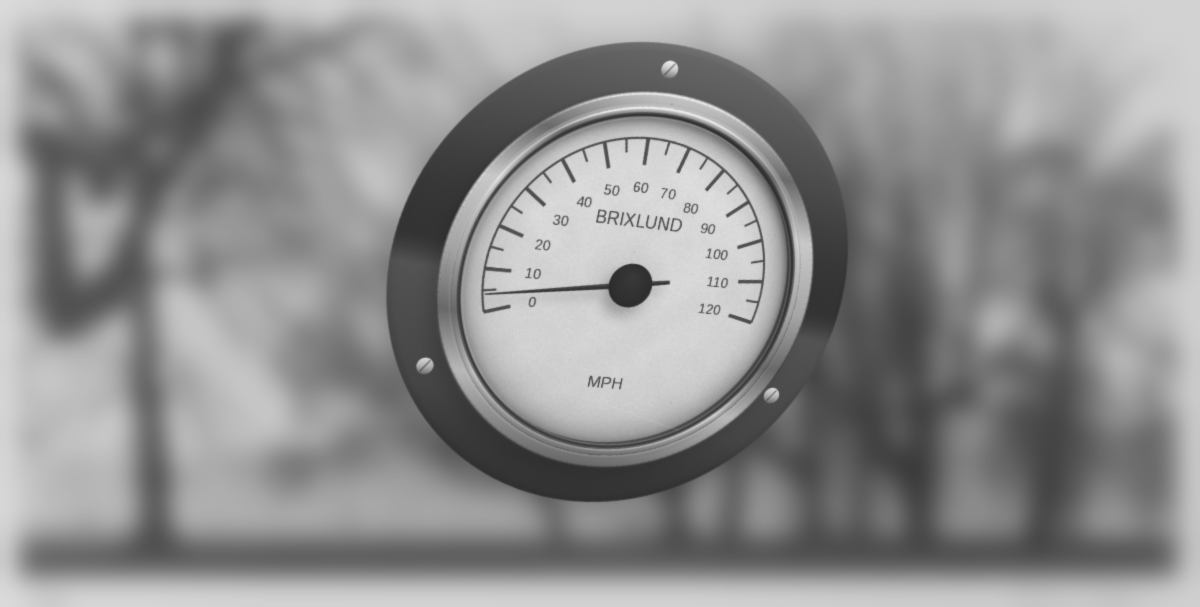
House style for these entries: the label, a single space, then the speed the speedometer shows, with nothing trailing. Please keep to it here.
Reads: 5 mph
